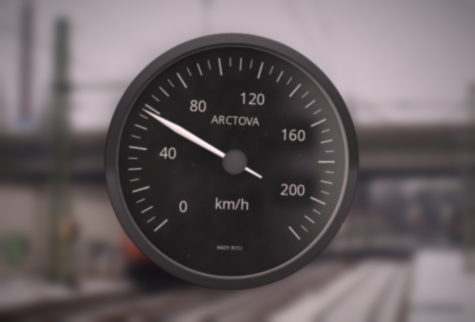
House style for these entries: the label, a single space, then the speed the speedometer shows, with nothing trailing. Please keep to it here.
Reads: 57.5 km/h
